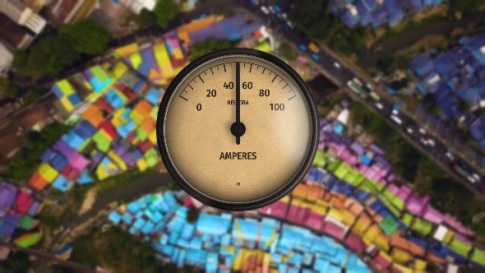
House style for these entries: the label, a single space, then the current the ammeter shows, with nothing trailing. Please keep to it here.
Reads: 50 A
